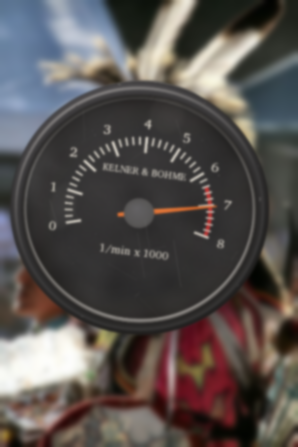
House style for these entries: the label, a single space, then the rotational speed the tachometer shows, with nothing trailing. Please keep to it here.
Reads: 7000 rpm
